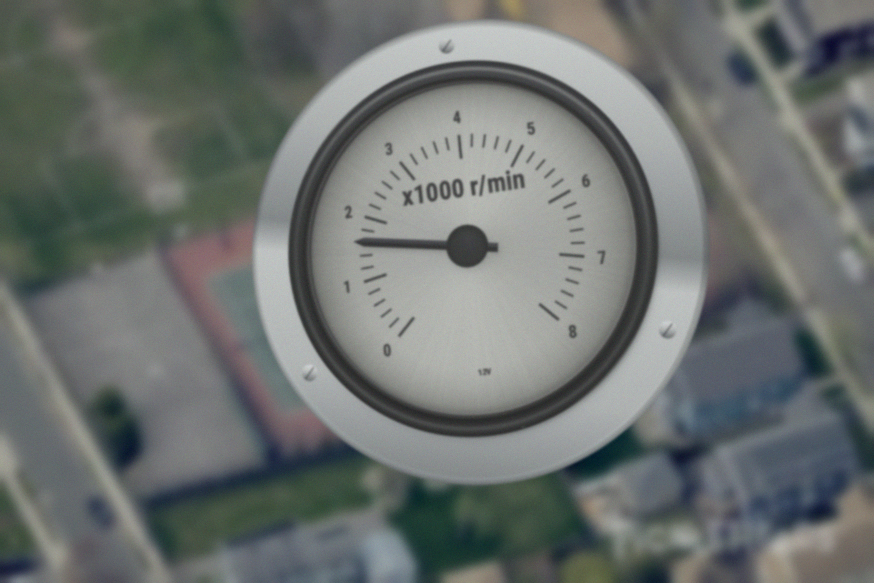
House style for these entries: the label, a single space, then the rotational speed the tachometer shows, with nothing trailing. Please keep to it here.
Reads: 1600 rpm
